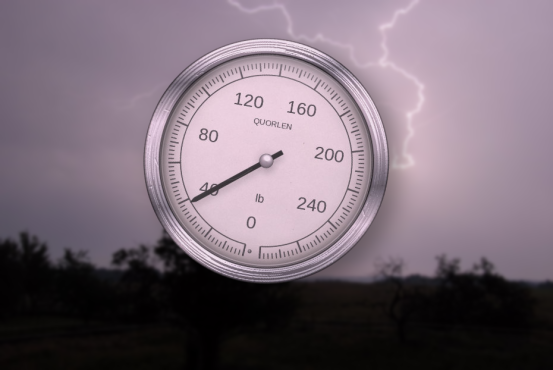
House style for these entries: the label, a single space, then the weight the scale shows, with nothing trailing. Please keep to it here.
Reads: 38 lb
